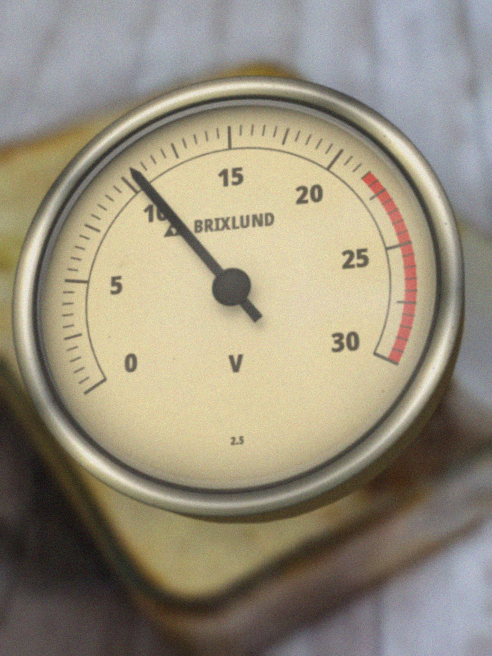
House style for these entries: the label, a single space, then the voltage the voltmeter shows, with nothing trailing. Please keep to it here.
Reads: 10.5 V
